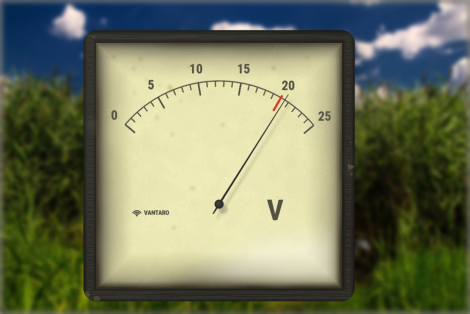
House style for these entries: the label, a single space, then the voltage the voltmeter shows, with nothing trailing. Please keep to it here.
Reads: 20.5 V
